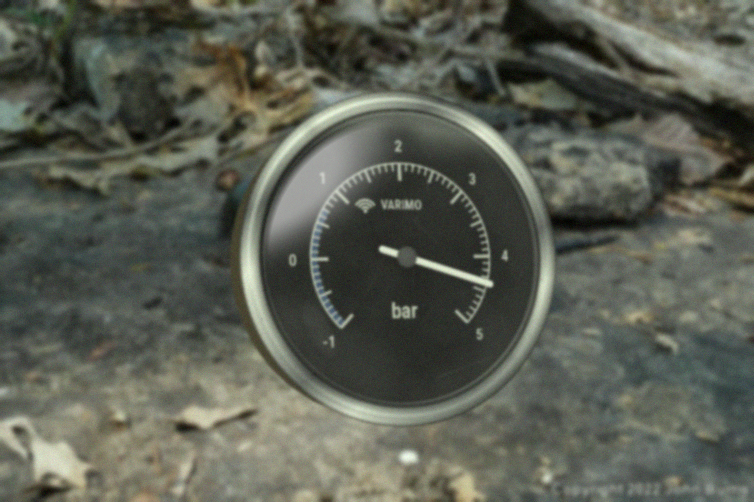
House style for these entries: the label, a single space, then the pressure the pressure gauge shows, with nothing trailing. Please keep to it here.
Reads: 4.4 bar
